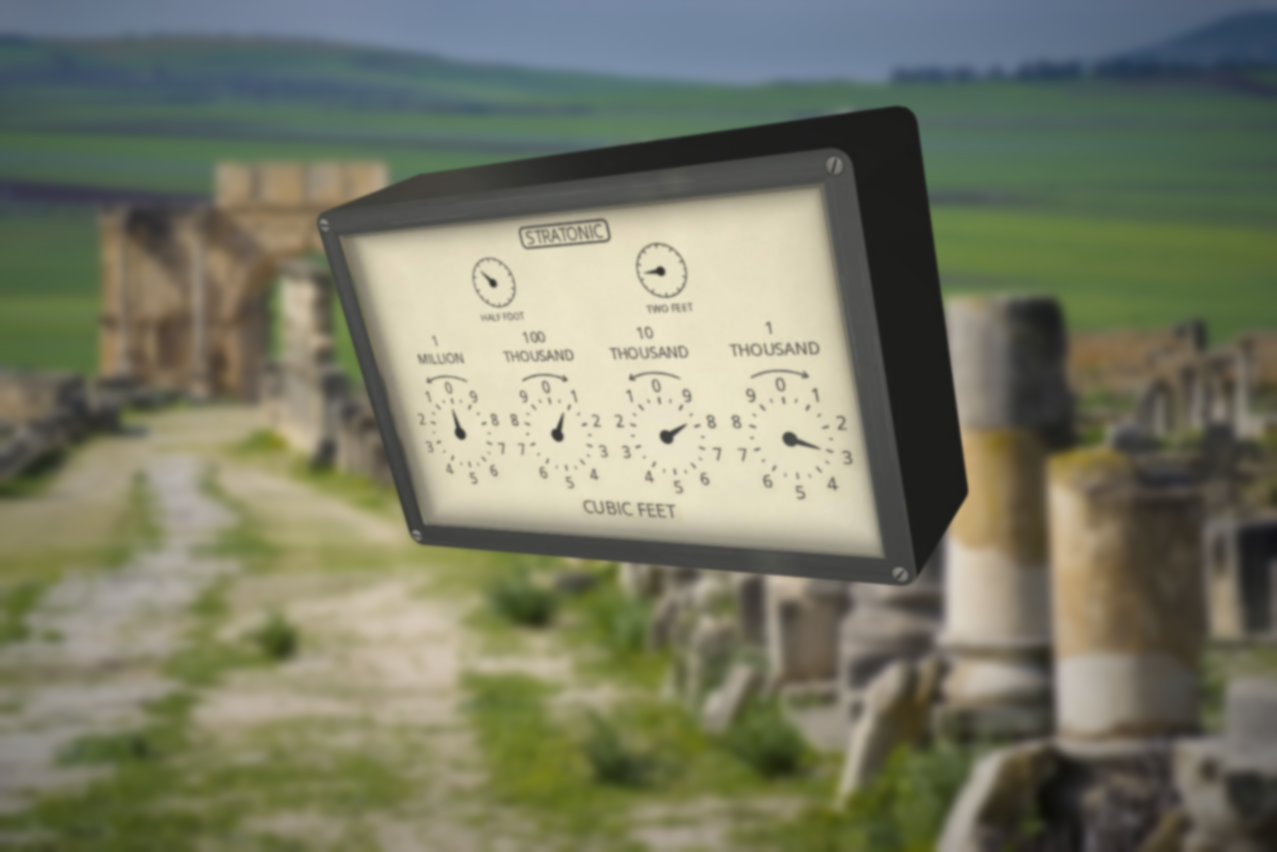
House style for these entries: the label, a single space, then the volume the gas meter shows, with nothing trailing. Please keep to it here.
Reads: 8300 ft³
